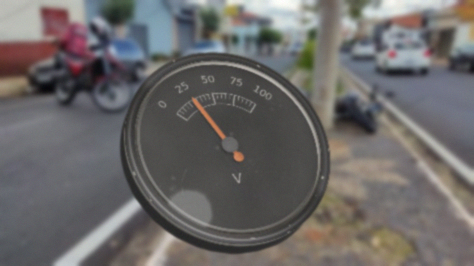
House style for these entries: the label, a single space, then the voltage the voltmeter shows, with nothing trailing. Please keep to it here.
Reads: 25 V
